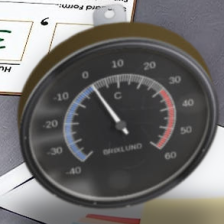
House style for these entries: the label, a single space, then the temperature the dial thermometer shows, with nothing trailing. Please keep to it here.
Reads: 0 °C
